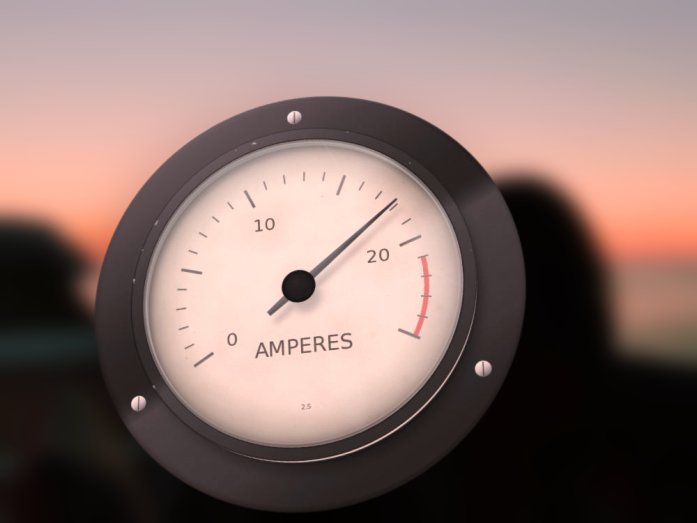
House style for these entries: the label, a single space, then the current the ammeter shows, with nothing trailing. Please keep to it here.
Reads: 18 A
